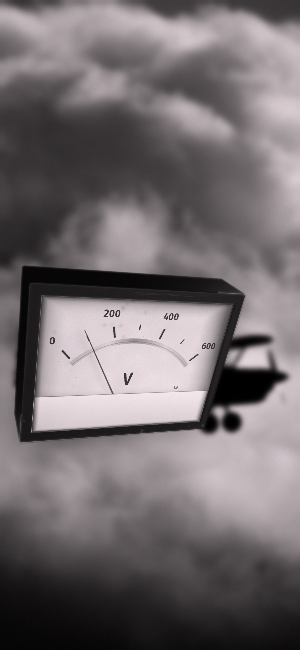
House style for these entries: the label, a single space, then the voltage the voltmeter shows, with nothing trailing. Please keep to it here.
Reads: 100 V
